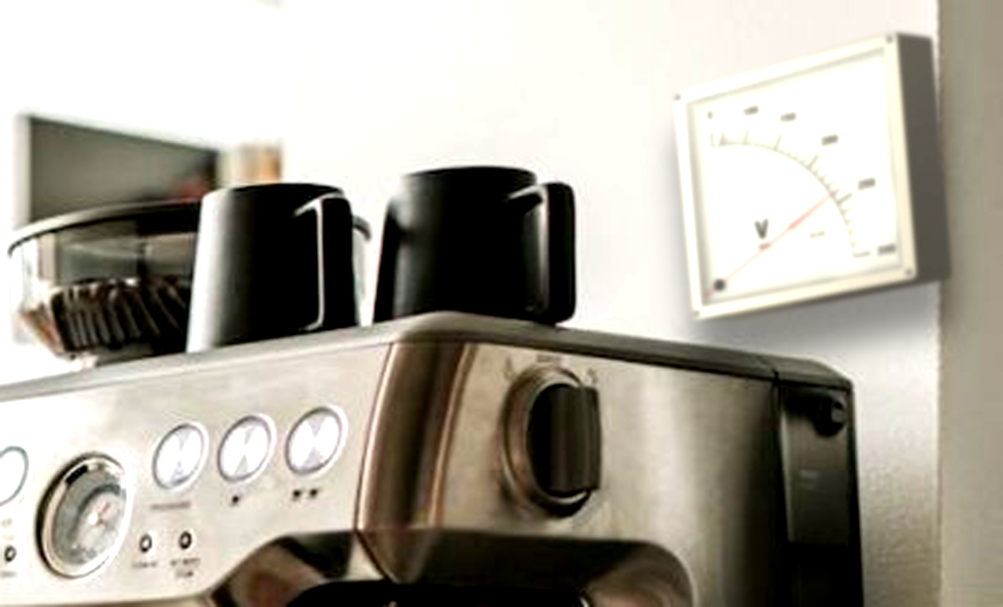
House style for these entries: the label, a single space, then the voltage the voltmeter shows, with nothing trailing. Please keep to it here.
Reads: 240 V
